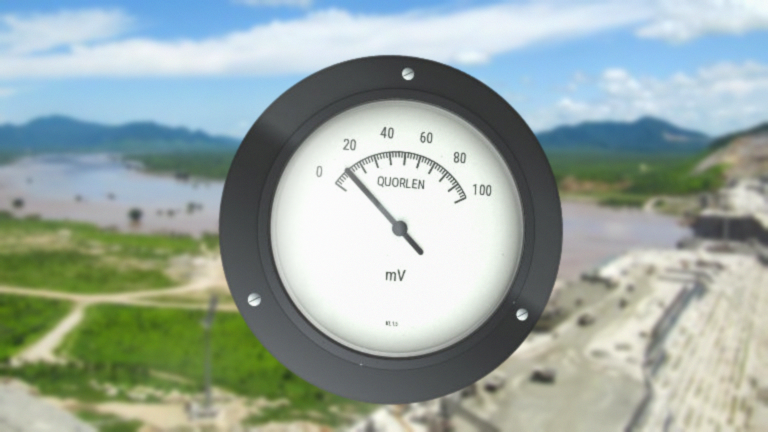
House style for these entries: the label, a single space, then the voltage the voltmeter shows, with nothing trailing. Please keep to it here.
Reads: 10 mV
